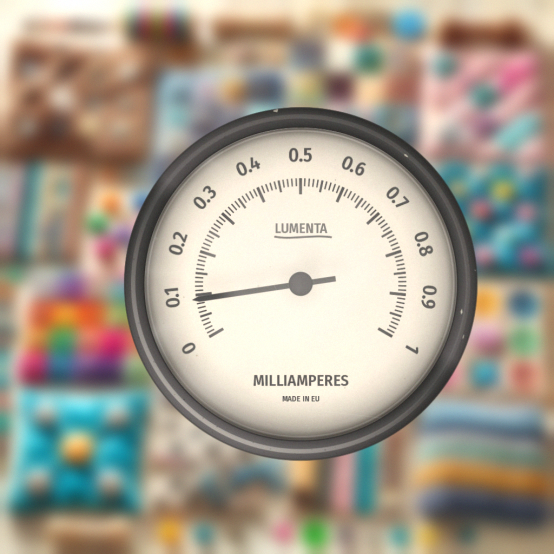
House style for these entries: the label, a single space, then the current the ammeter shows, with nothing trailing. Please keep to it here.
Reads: 0.09 mA
